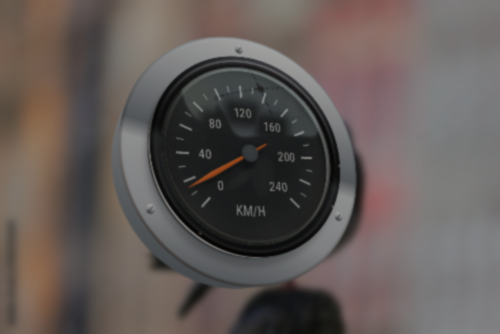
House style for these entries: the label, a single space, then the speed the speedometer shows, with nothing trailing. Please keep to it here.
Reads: 15 km/h
